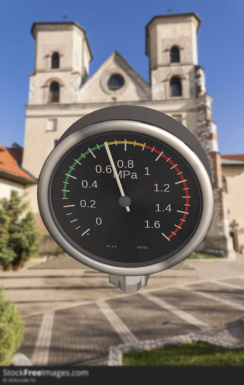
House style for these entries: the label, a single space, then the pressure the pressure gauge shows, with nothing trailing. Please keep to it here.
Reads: 0.7 MPa
